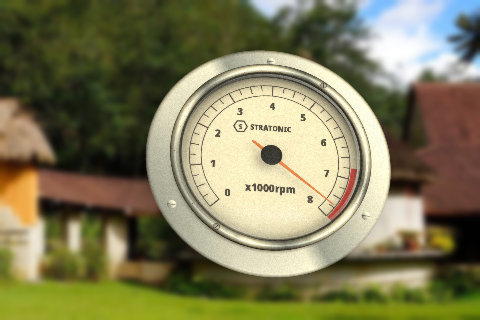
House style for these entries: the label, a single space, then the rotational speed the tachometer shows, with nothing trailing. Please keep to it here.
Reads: 7750 rpm
